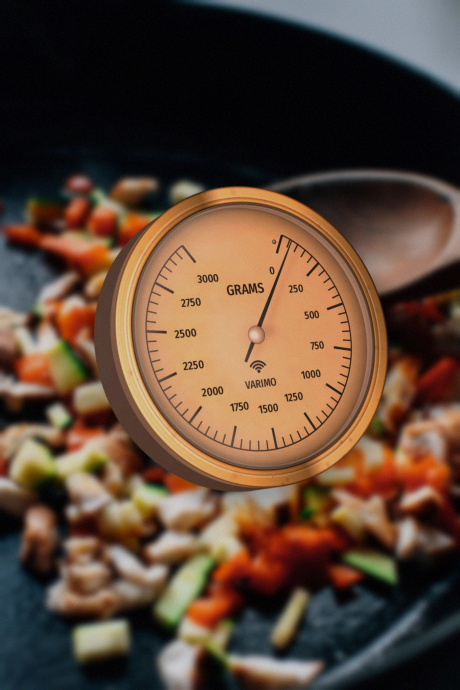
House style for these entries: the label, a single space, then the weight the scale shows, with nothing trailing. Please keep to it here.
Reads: 50 g
